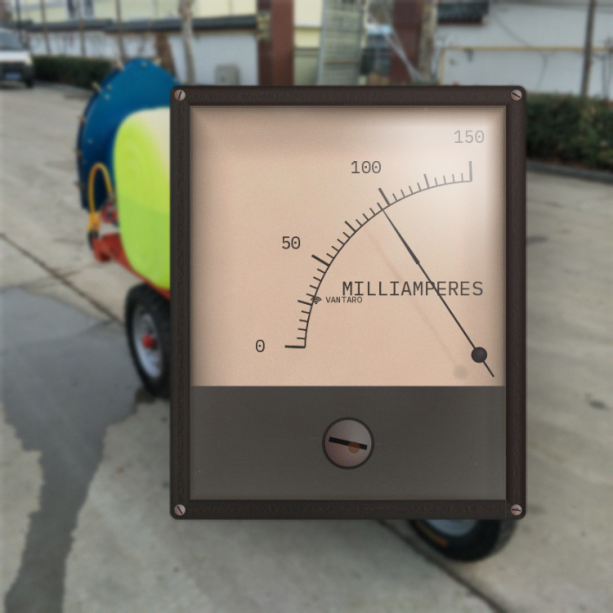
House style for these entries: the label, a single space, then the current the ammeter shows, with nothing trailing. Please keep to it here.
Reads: 95 mA
